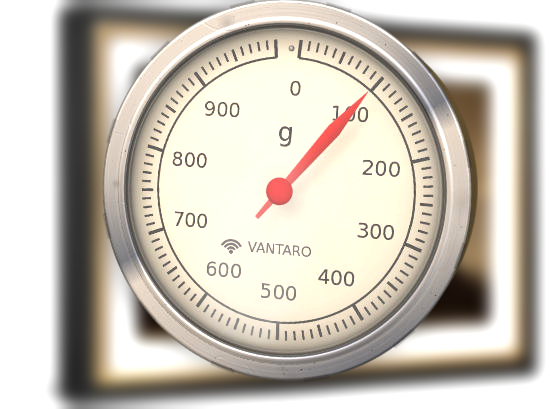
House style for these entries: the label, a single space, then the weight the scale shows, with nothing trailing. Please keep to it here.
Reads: 100 g
